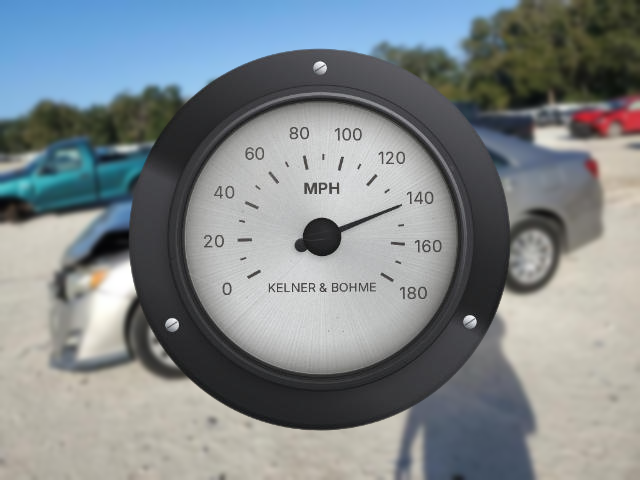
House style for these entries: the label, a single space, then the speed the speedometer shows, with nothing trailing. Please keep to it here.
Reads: 140 mph
